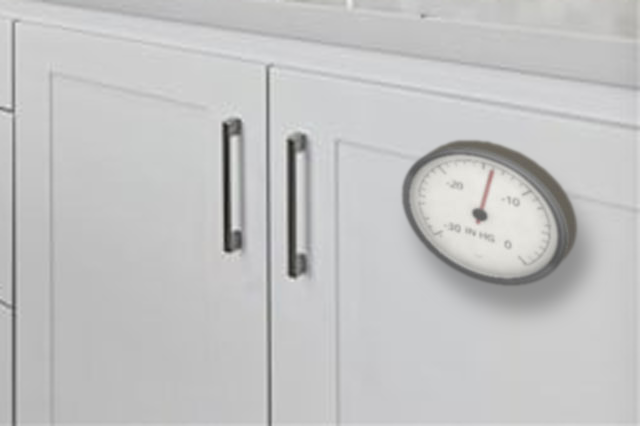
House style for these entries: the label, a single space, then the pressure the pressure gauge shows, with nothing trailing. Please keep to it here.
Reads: -14 inHg
